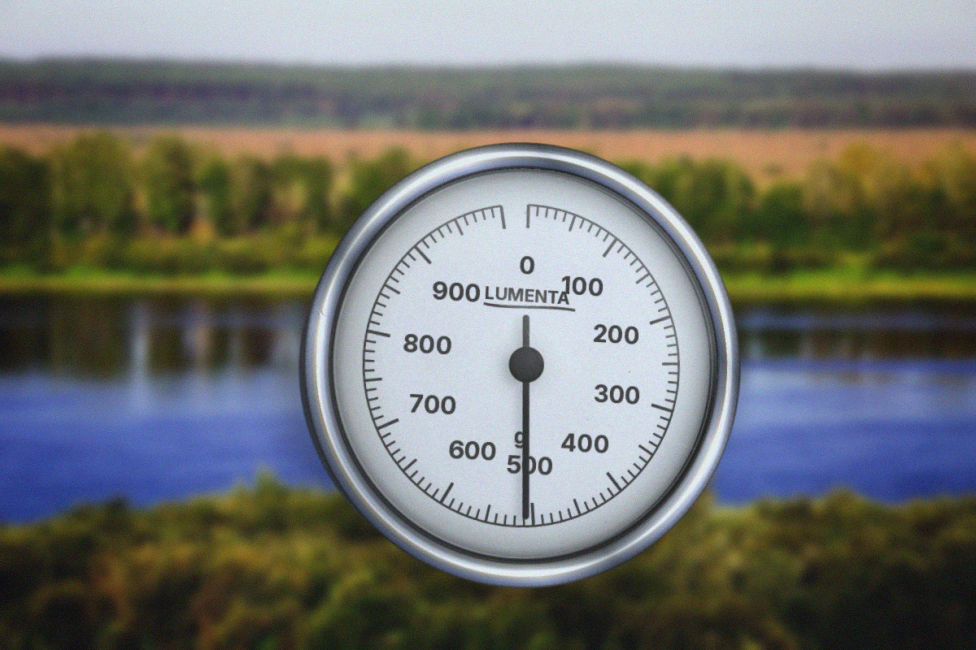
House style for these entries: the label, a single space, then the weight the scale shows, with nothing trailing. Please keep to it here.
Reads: 510 g
